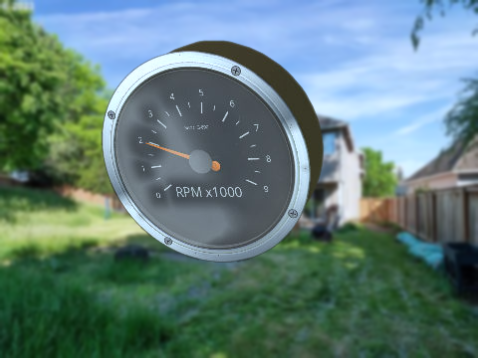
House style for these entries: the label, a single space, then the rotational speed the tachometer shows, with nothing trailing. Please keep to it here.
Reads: 2000 rpm
